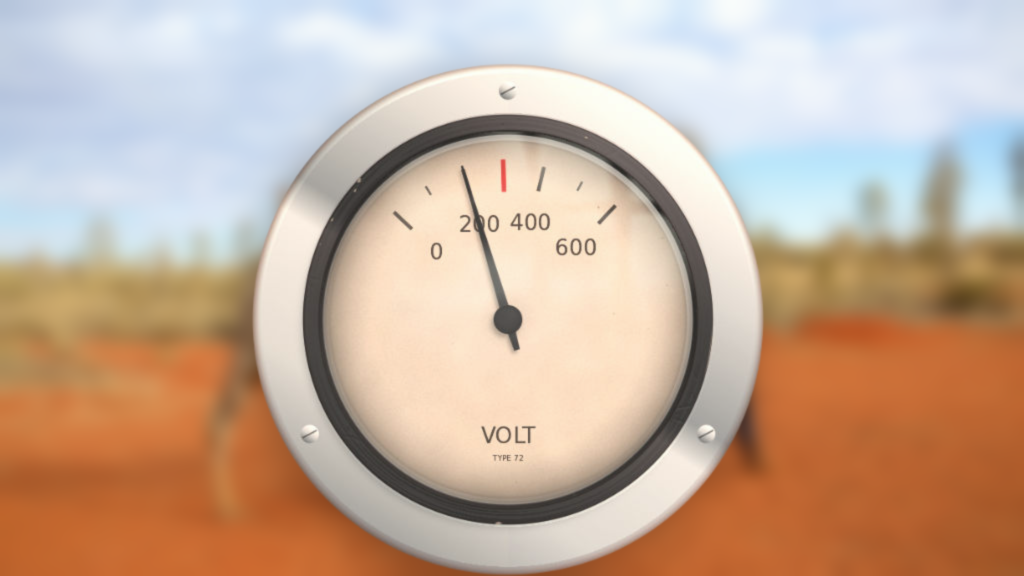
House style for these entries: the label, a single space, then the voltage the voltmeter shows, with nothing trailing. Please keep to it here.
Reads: 200 V
